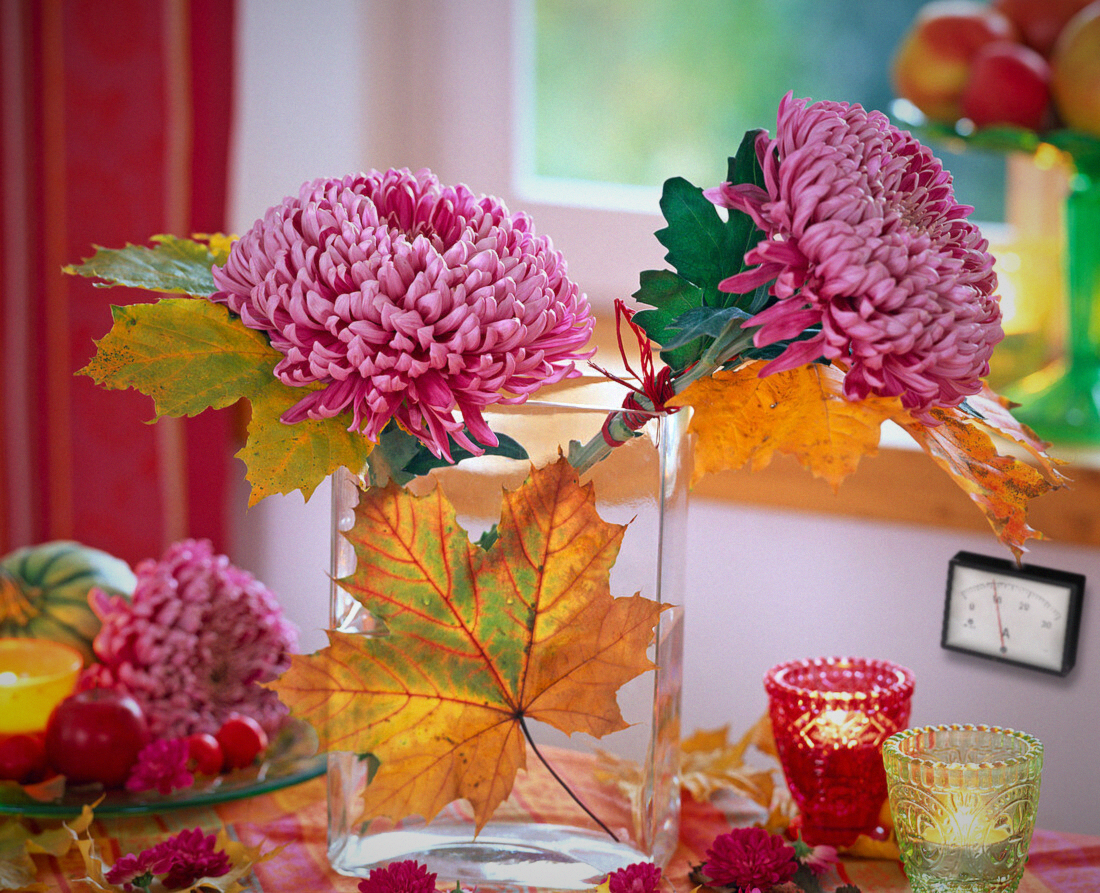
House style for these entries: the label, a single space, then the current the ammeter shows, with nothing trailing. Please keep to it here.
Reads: 10 A
